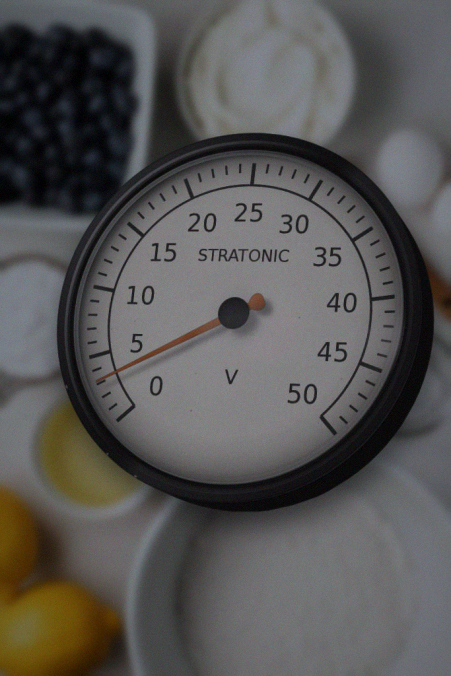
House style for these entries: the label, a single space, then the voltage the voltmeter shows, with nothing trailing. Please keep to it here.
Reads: 3 V
